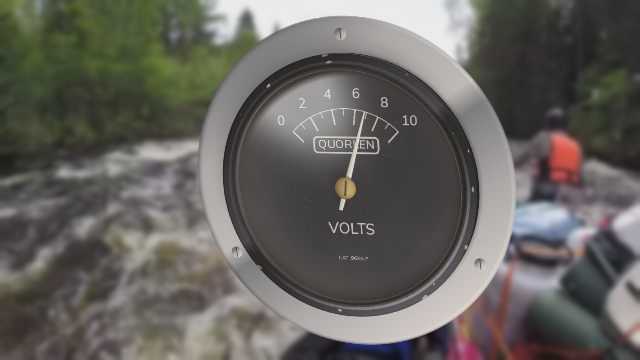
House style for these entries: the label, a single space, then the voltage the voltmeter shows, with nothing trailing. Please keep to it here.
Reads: 7 V
